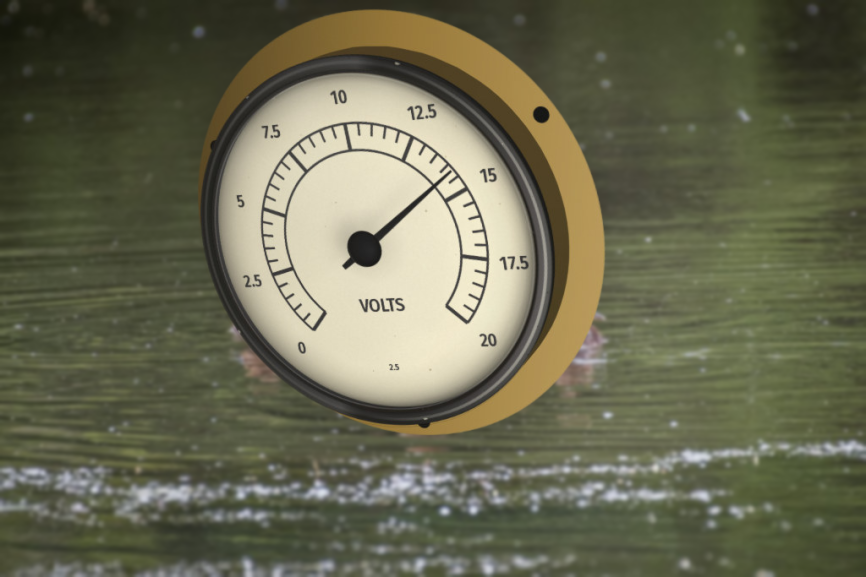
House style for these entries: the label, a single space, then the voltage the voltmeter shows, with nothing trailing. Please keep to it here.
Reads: 14.25 V
